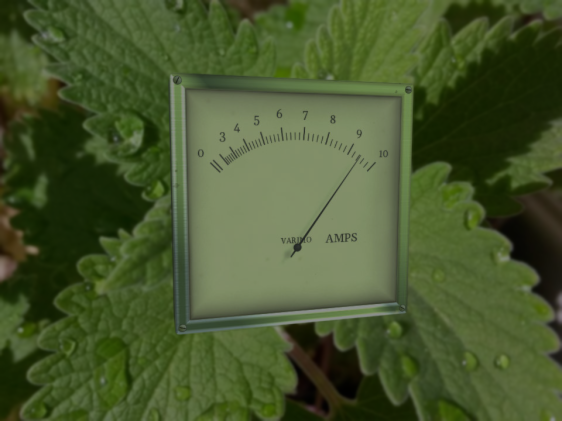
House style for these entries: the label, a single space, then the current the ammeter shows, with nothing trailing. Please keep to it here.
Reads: 9.4 A
